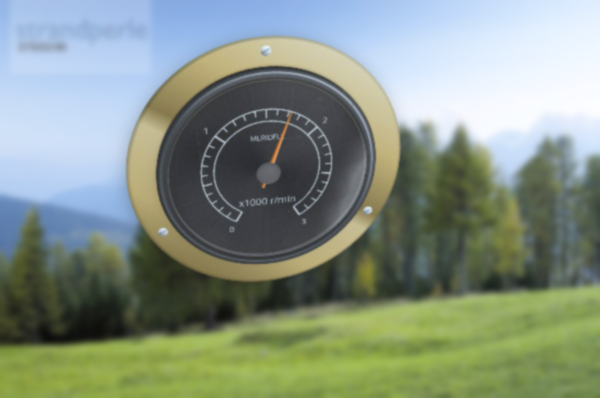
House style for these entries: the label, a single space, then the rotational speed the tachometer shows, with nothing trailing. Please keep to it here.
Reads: 1700 rpm
